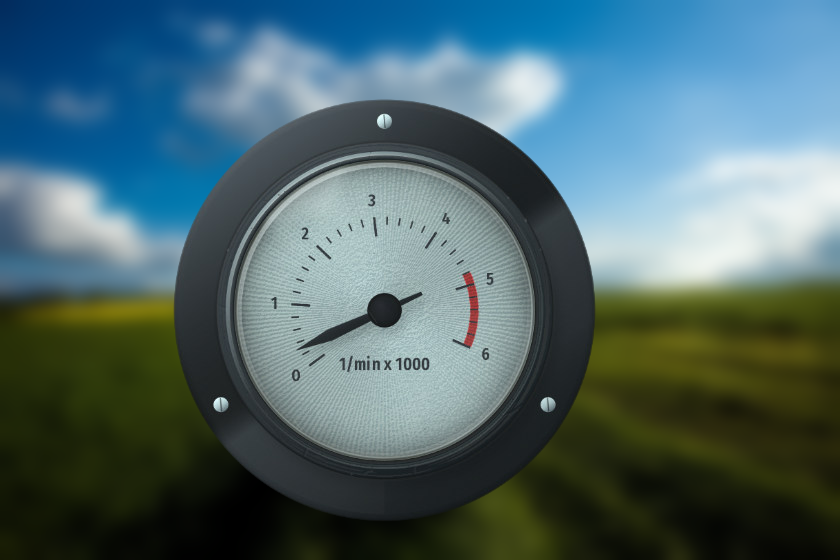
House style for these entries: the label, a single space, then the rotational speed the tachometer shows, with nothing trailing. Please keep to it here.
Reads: 300 rpm
